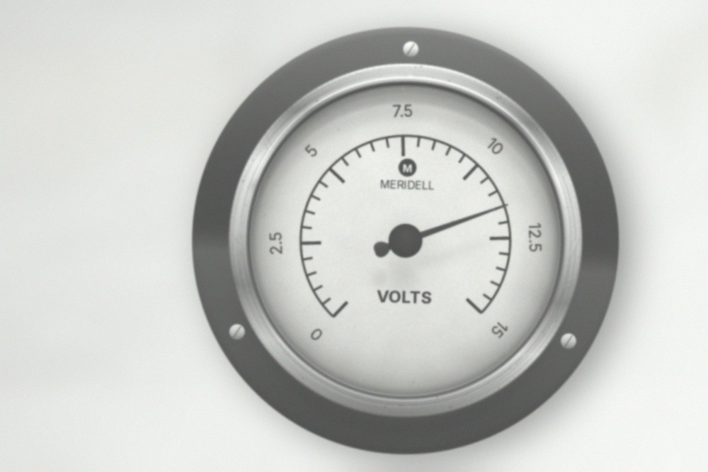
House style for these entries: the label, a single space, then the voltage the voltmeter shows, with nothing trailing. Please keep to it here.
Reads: 11.5 V
